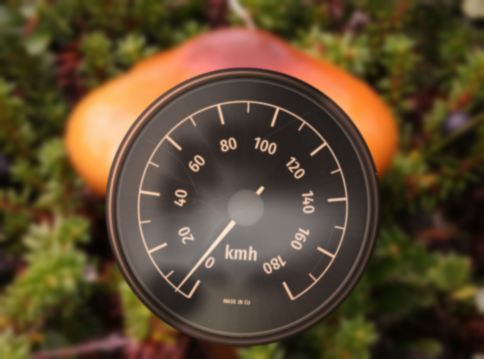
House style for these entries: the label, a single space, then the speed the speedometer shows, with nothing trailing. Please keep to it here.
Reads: 5 km/h
